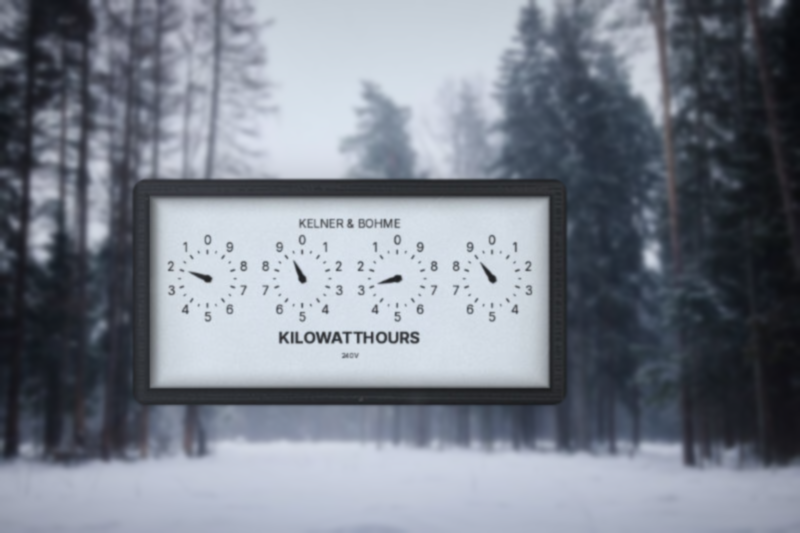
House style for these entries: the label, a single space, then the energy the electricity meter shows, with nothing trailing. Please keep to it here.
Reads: 1929 kWh
